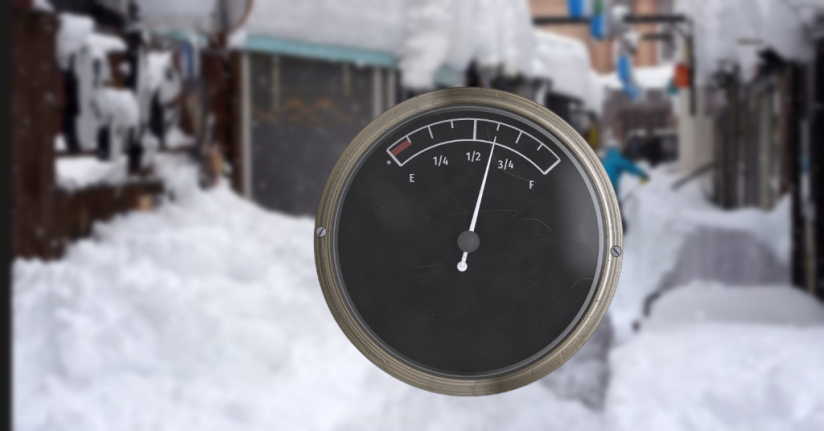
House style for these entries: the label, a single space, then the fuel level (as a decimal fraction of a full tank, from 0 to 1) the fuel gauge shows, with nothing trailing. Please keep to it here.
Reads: 0.625
